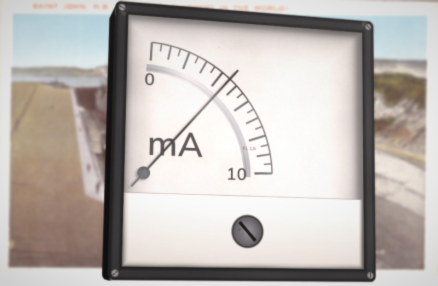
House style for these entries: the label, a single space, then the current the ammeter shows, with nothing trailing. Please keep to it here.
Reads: 4.5 mA
